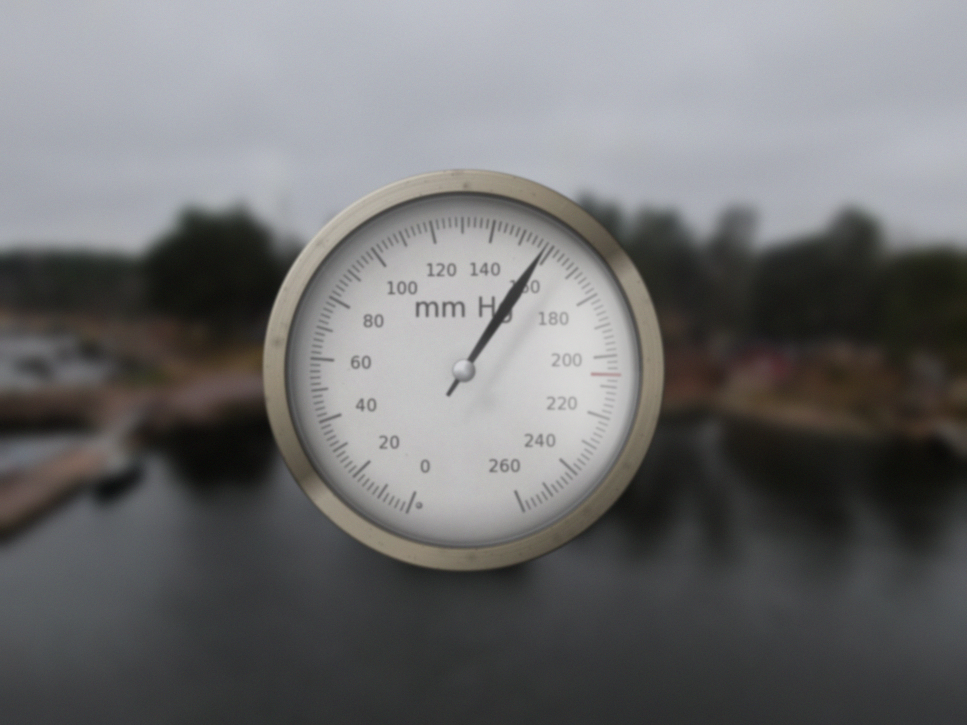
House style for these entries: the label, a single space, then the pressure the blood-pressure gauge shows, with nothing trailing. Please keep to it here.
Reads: 158 mmHg
